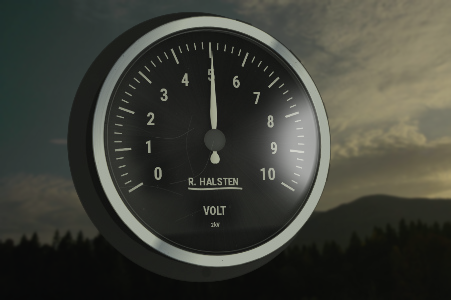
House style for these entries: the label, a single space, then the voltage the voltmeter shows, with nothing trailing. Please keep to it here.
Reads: 5 V
